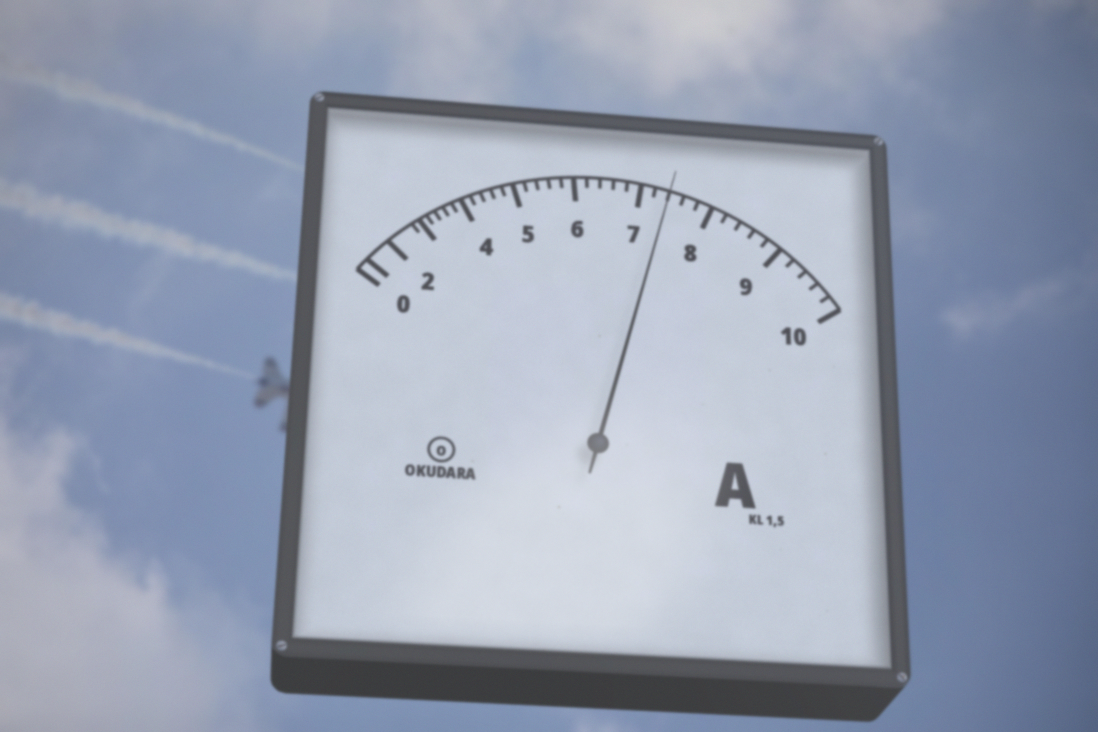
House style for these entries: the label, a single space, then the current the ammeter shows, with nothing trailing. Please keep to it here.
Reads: 7.4 A
